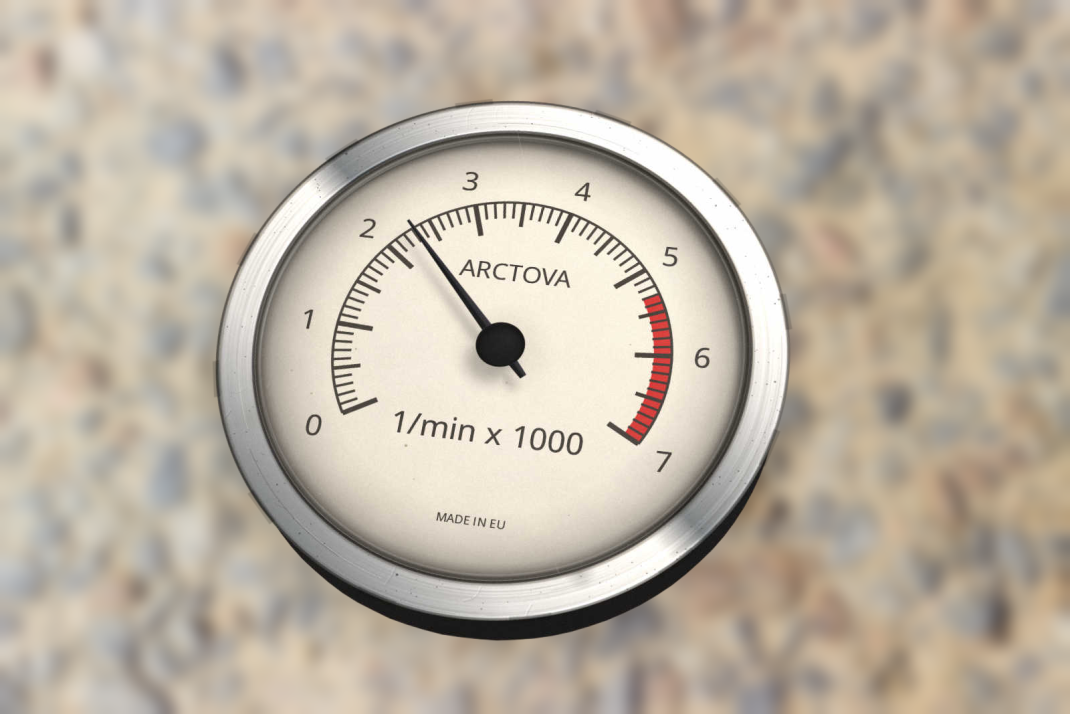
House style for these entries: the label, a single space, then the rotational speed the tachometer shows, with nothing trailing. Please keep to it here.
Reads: 2300 rpm
